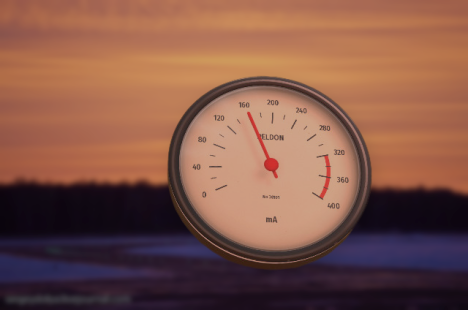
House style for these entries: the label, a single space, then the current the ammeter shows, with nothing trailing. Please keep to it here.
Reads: 160 mA
